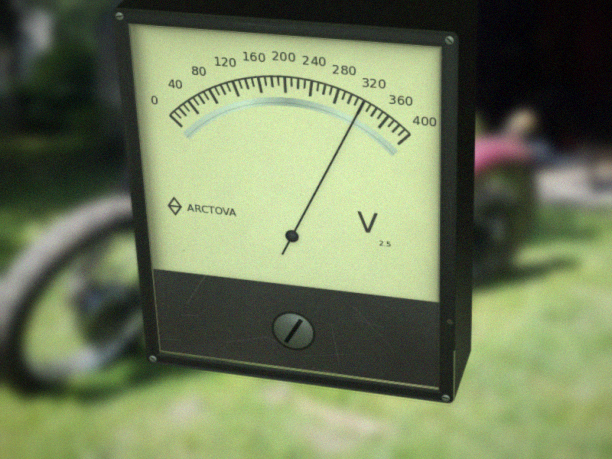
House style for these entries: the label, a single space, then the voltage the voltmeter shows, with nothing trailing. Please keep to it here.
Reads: 320 V
